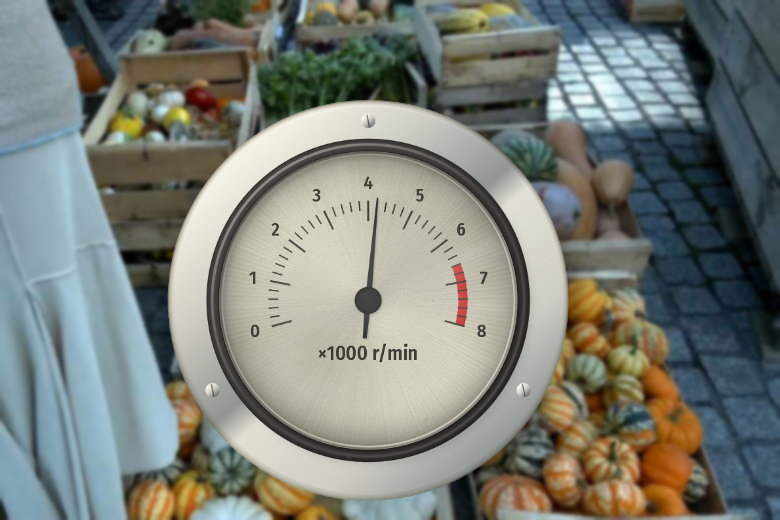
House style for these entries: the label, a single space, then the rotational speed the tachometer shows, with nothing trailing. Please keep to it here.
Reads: 4200 rpm
